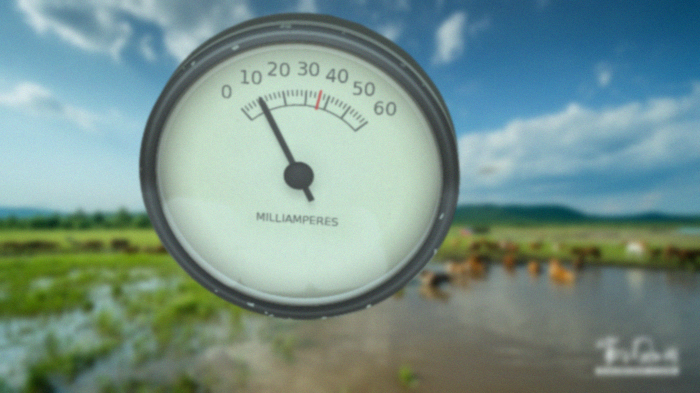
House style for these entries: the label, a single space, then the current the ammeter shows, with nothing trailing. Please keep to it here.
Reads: 10 mA
